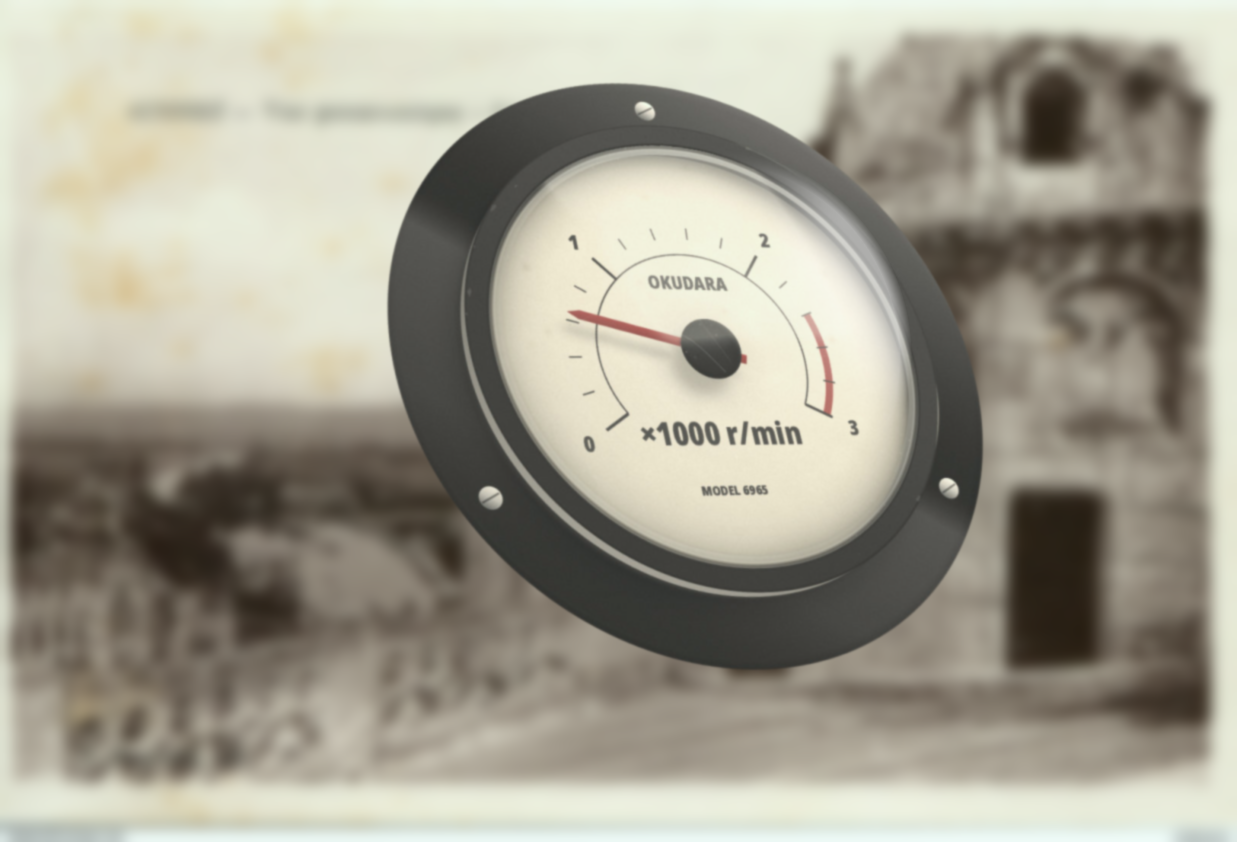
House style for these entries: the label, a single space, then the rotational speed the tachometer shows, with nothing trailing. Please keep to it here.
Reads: 600 rpm
